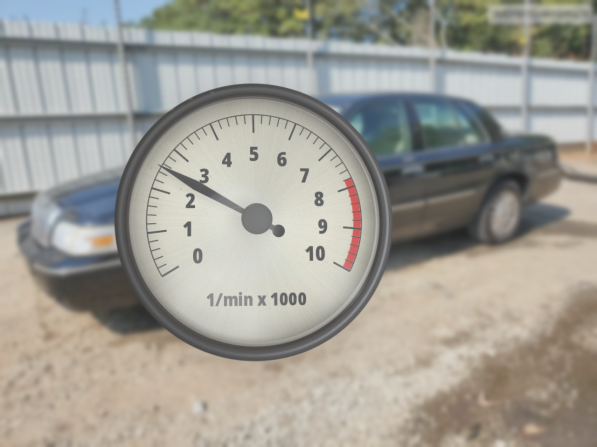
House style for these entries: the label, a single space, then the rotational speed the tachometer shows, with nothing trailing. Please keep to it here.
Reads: 2500 rpm
